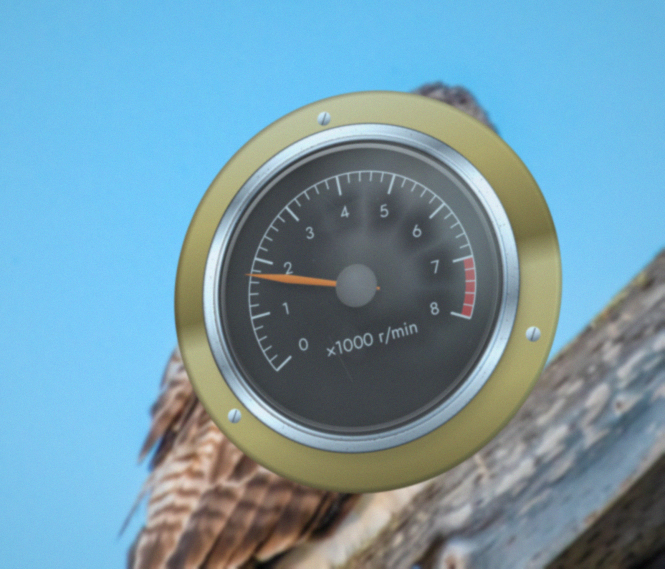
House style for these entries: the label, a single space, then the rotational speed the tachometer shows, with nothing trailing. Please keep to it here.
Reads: 1700 rpm
